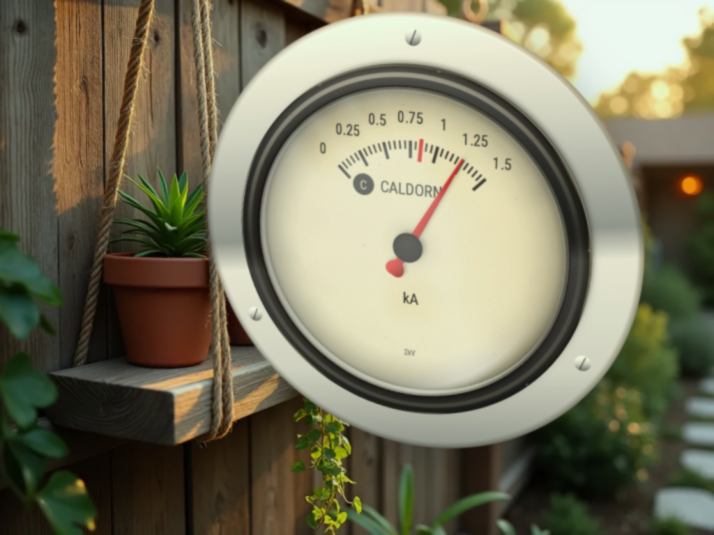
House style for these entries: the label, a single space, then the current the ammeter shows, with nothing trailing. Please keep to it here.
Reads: 1.25 kA
